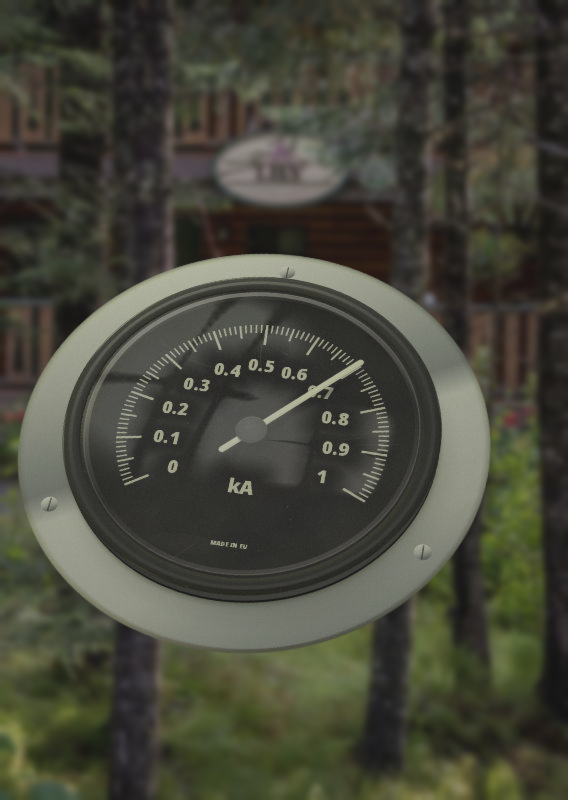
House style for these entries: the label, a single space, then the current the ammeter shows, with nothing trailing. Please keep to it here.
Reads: 0.7 kA
